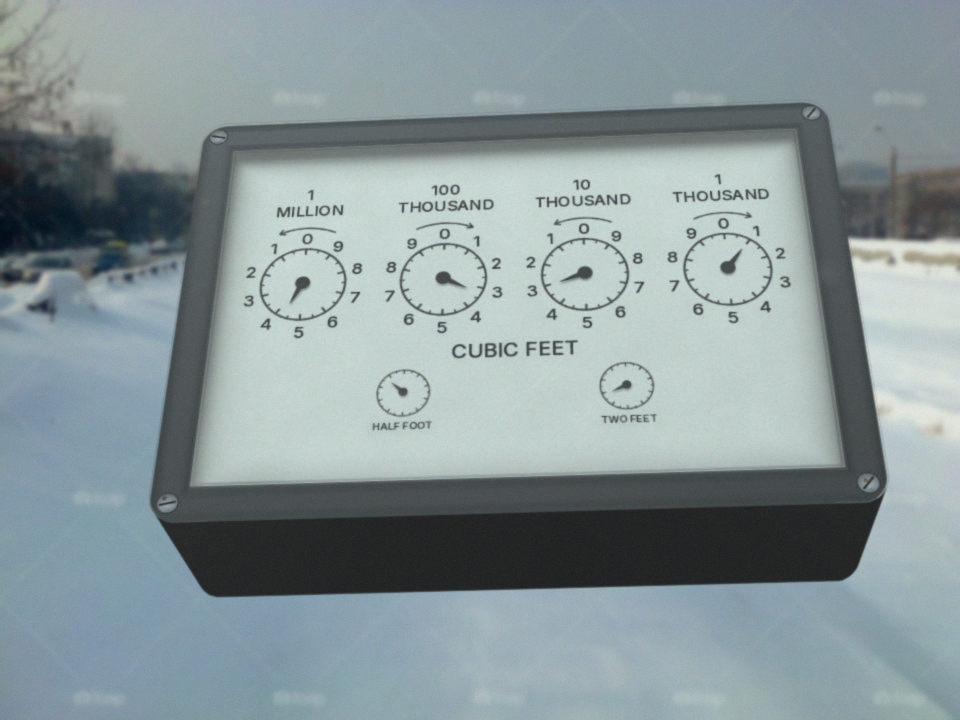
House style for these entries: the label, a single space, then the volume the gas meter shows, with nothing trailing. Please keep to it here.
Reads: 433100 ft³
